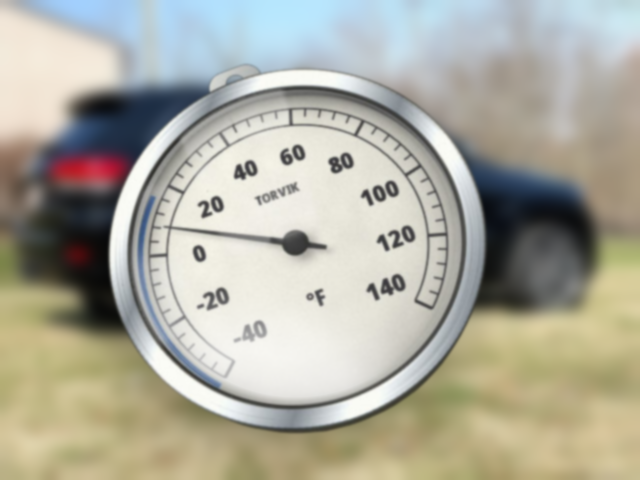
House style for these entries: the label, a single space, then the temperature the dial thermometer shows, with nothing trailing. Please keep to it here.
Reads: 8 °F
